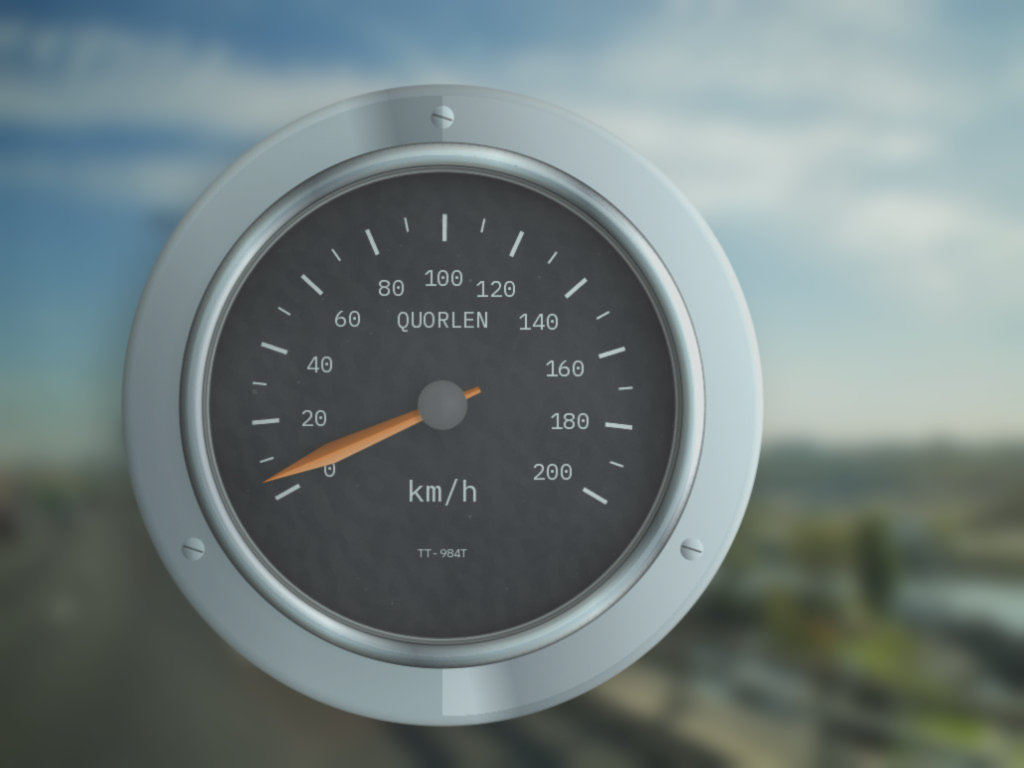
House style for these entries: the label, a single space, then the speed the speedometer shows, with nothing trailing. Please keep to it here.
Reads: 5 km/h
